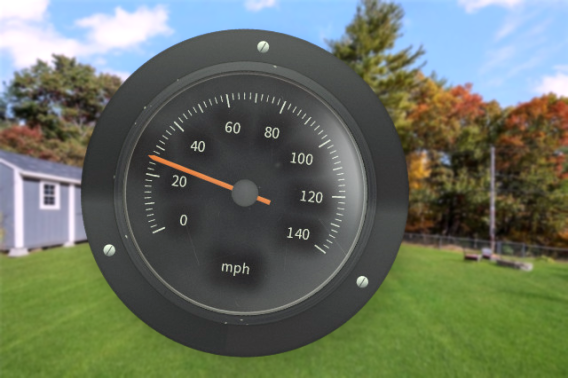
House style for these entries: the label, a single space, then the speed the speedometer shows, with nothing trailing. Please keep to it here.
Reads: 26 mph
